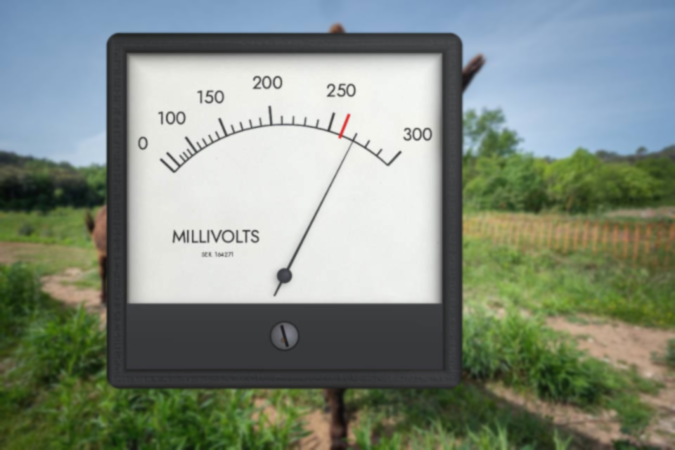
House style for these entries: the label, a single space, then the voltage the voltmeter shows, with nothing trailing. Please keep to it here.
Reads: 270 mV
